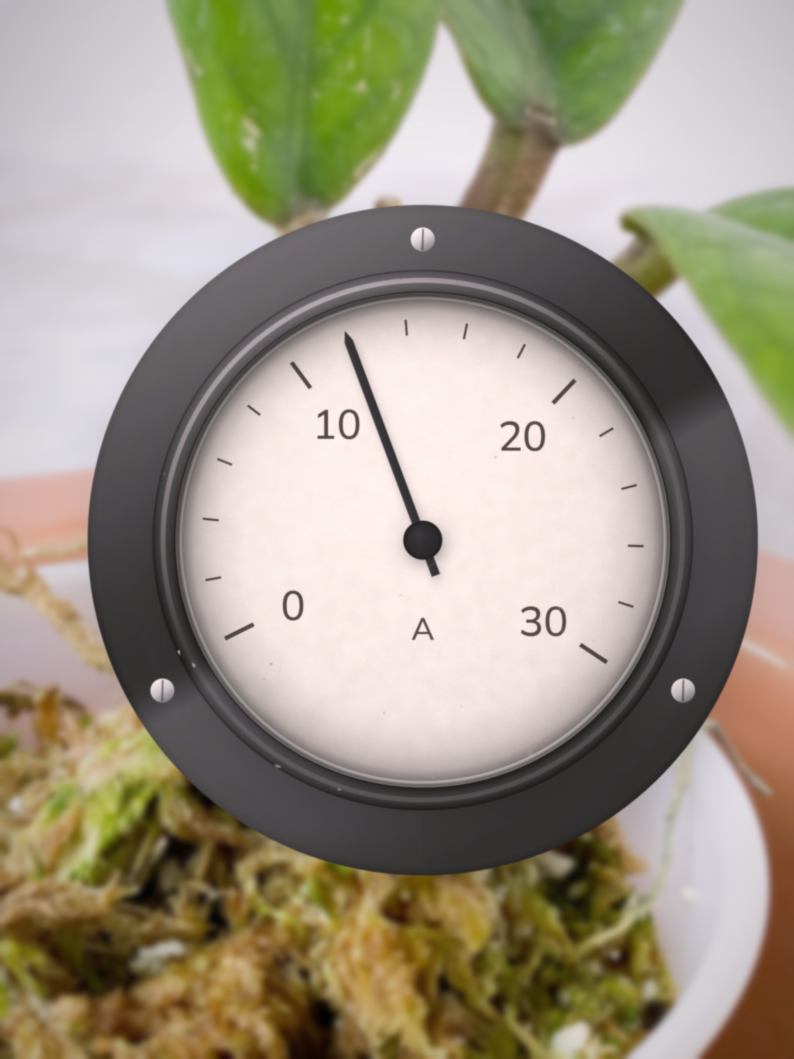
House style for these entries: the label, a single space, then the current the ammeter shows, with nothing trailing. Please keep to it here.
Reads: 12 A
